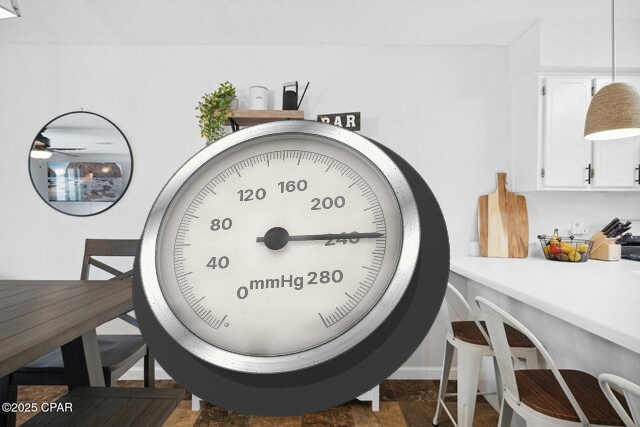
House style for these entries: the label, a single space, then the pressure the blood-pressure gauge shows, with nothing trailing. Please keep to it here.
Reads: 240 mmHg
